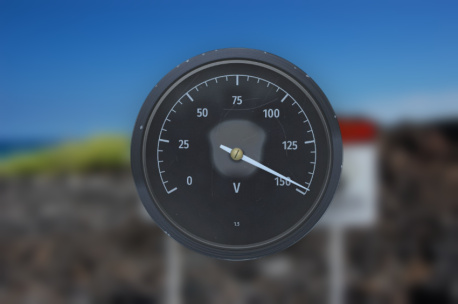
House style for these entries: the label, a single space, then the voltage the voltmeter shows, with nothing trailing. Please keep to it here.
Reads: 147.5 V
